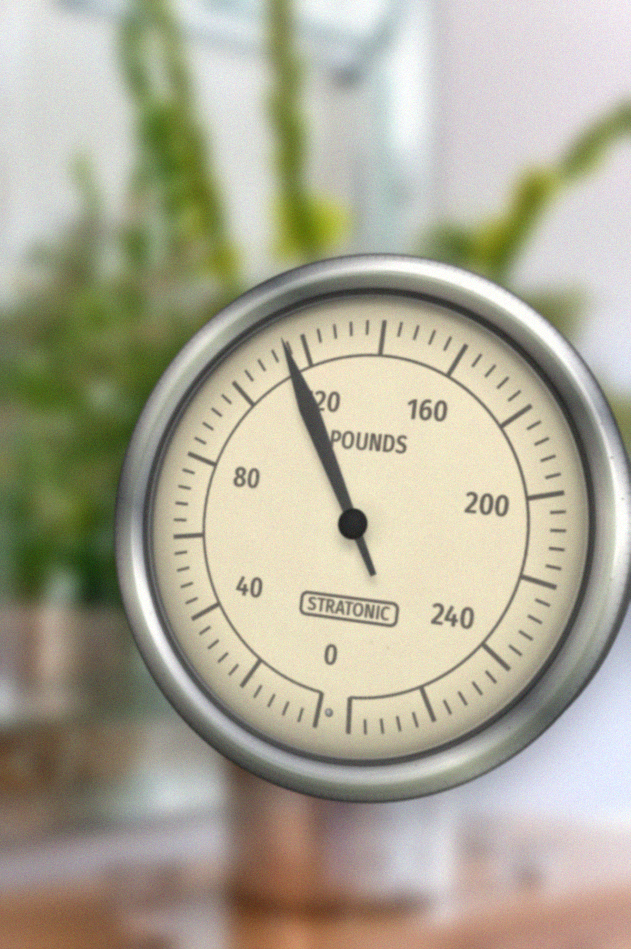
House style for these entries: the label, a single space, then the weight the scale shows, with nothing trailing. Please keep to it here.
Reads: 116 lb
